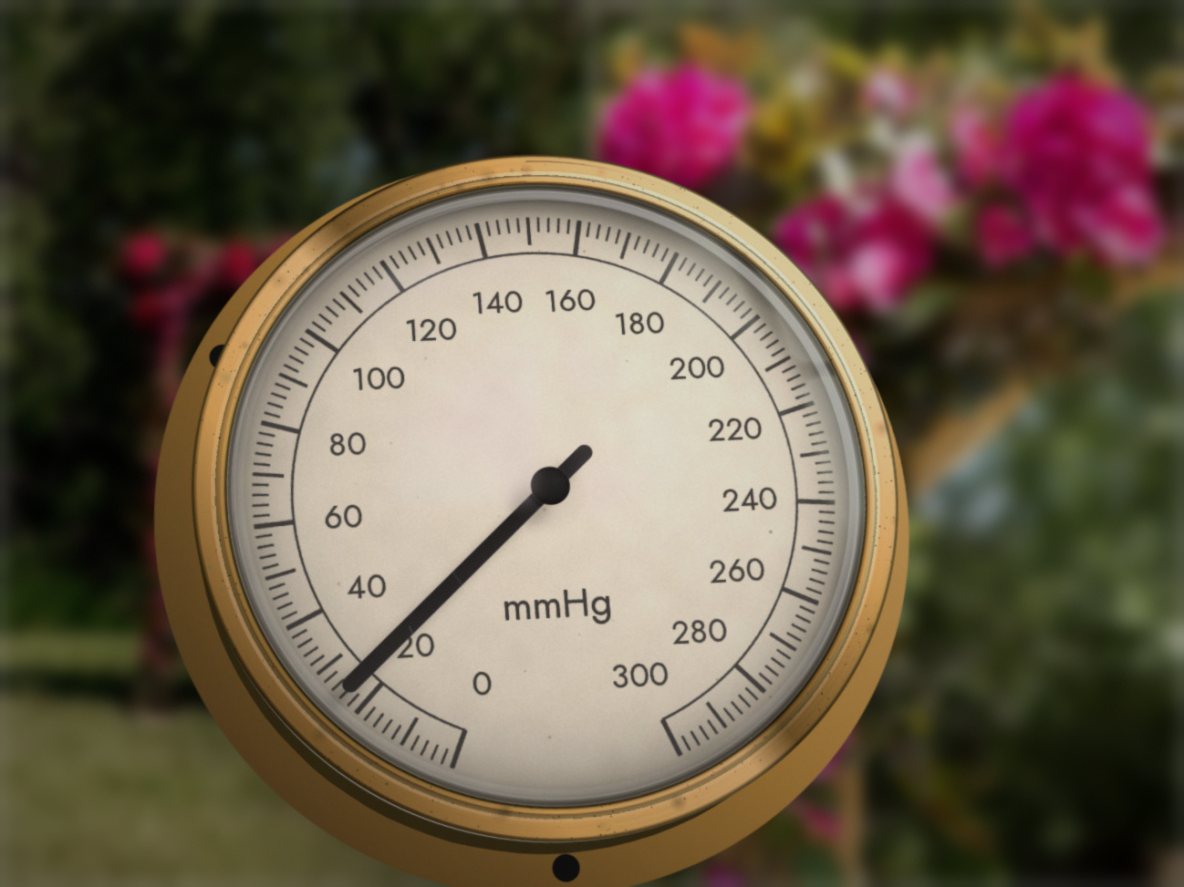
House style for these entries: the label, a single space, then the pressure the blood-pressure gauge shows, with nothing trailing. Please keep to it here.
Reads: 24 mmHg
